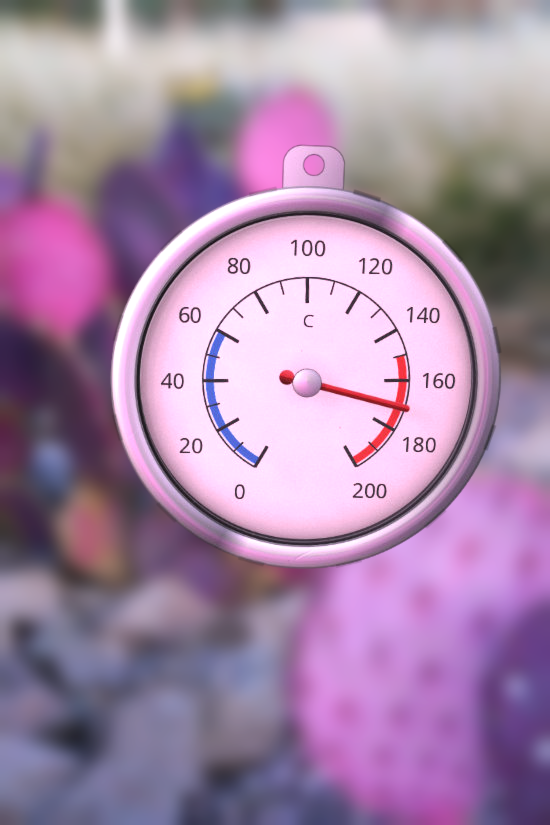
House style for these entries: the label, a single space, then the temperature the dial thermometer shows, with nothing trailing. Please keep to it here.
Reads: 170 °C
